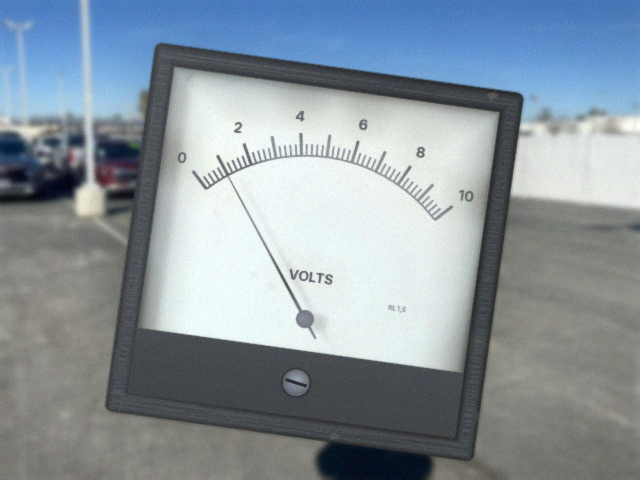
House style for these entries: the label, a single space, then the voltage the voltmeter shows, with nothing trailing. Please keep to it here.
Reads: 1 V
